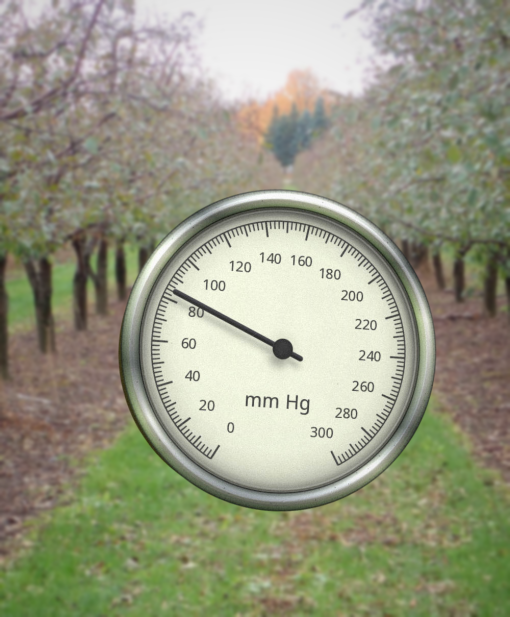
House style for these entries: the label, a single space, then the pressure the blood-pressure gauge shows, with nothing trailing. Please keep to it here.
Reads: 84 mmHg
